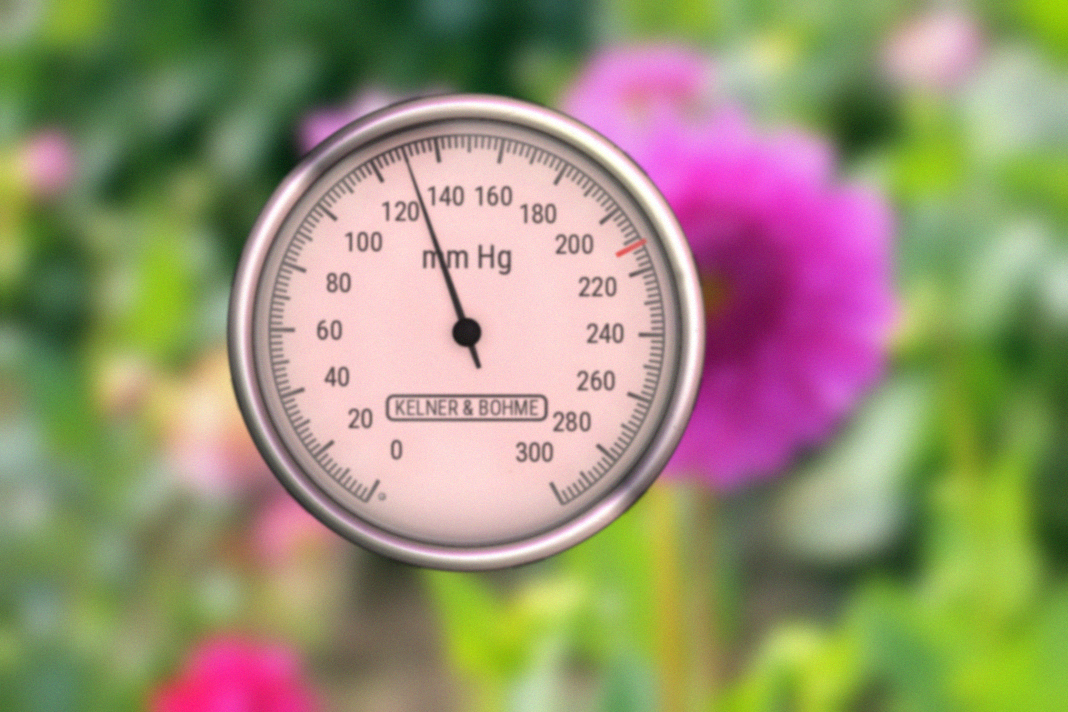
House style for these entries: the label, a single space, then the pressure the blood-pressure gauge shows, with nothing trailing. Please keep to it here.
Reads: 130 mmHg
